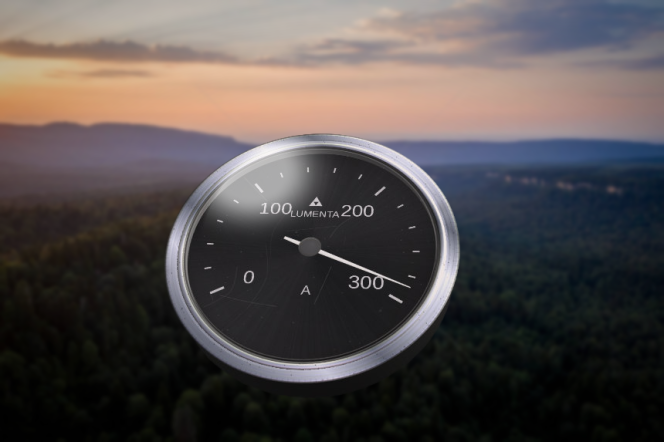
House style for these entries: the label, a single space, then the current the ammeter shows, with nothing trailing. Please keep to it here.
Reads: 290 A
